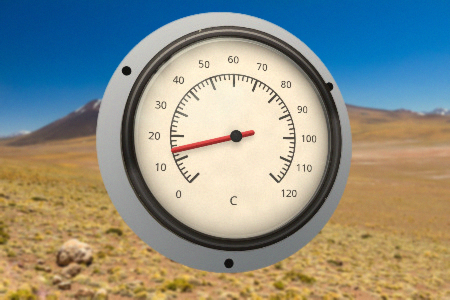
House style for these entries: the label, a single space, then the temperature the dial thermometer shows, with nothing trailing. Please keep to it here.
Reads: 14 °C
